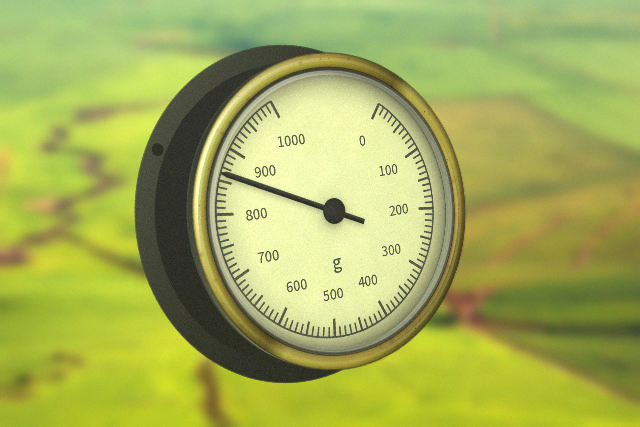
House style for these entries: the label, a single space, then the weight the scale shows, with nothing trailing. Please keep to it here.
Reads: 860 g
